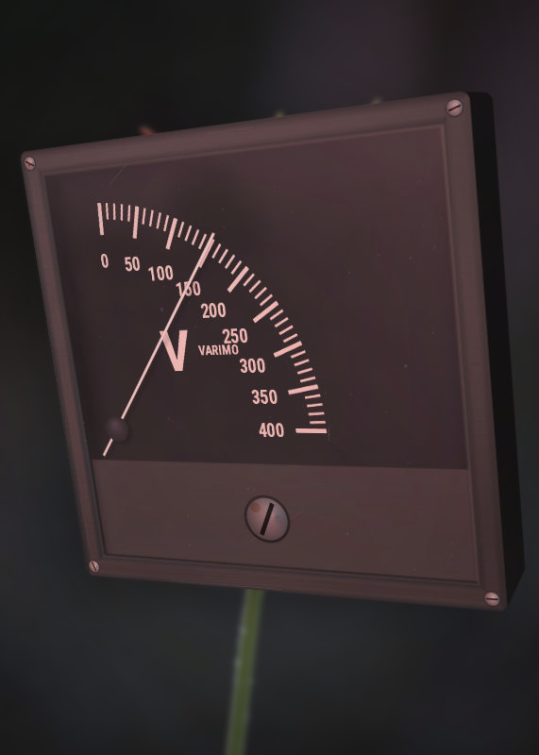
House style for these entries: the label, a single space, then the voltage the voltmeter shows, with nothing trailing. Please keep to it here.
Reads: 150 V
